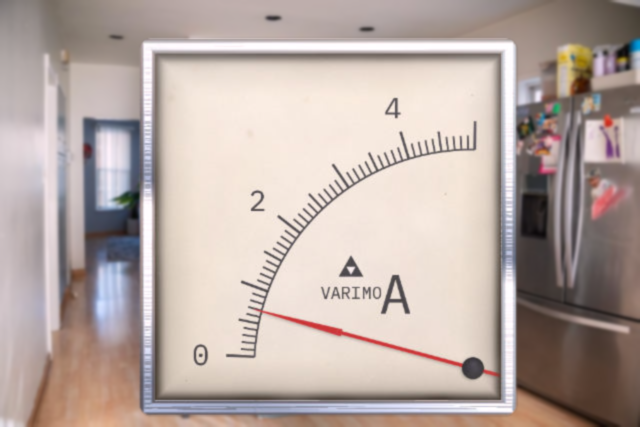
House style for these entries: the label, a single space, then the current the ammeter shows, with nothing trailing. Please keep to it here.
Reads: 0.7 A
